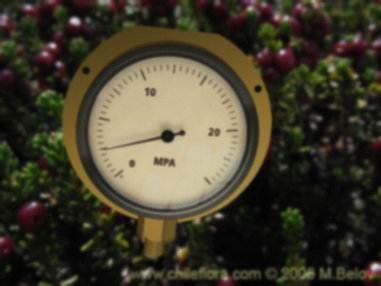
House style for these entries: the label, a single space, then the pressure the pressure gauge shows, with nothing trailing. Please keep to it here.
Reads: 2.5 MPa
